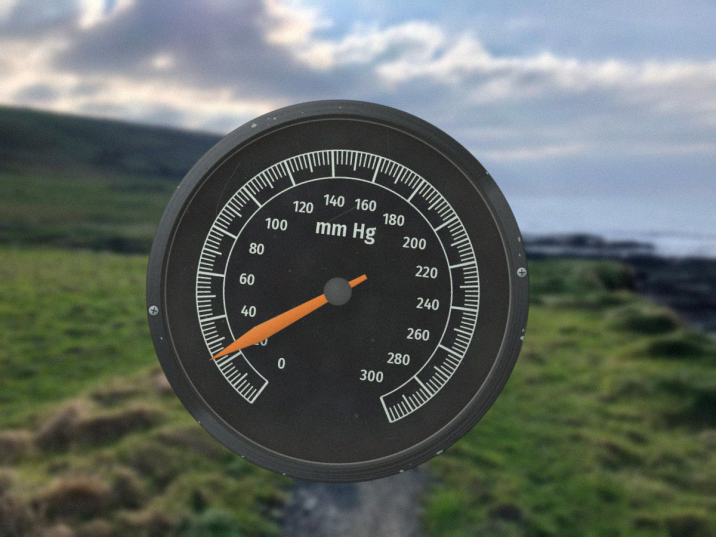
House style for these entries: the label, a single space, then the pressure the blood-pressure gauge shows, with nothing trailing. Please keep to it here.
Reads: 24 mmHg
